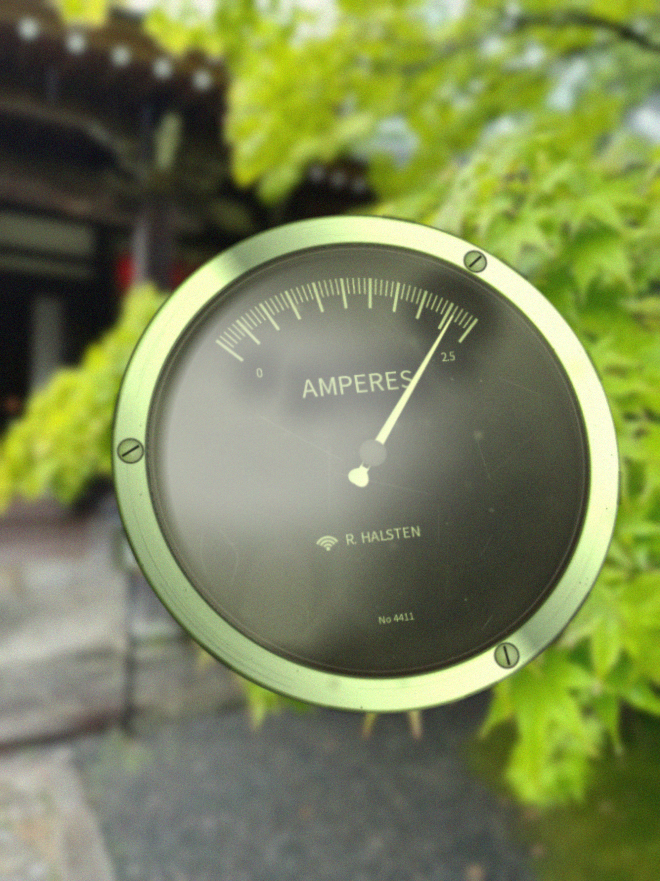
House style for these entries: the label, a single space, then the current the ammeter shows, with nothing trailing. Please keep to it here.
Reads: 2.3 A
